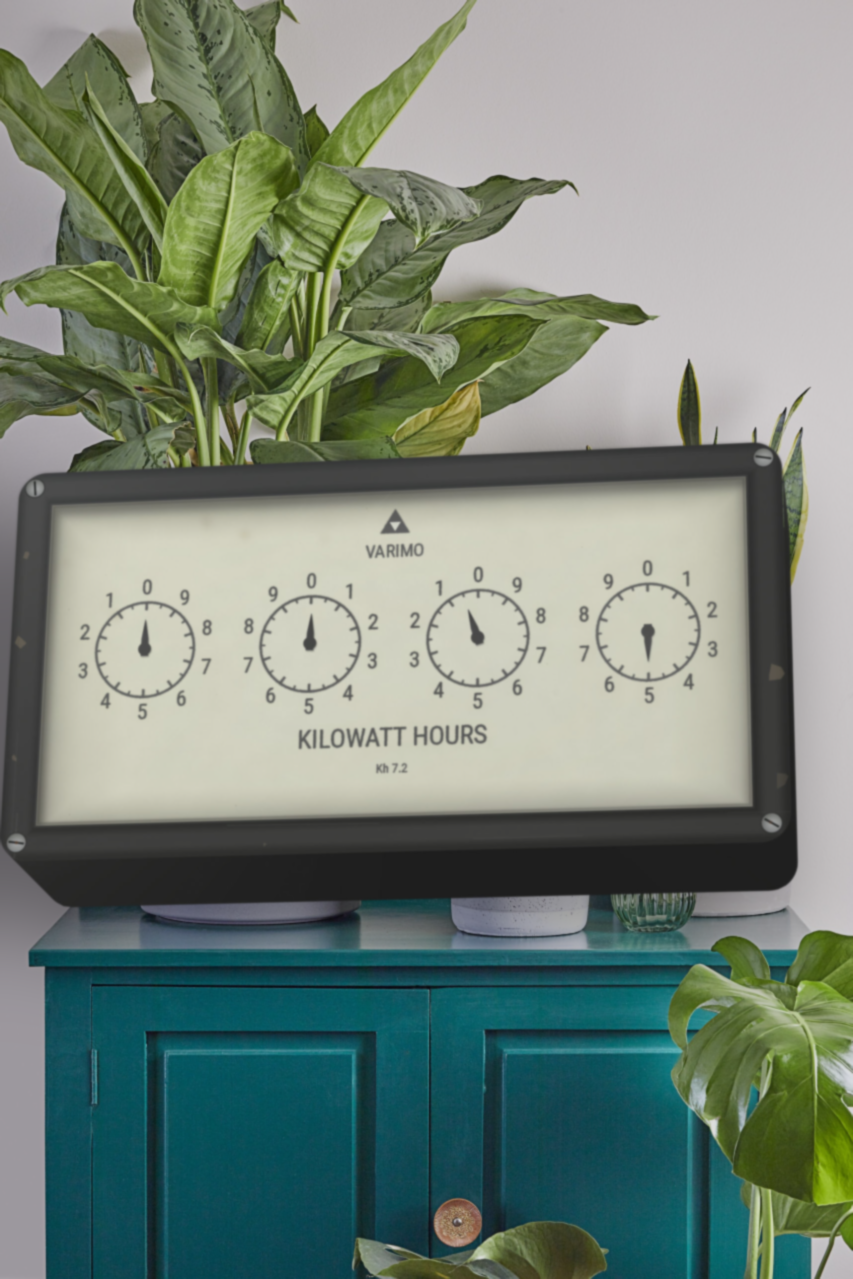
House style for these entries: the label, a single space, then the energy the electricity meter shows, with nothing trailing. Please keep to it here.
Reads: 5 kWh
